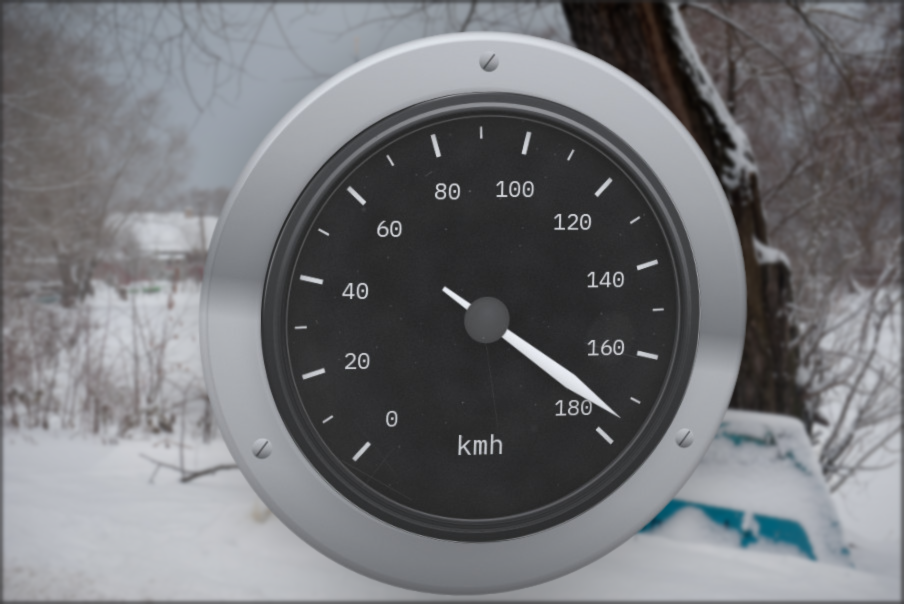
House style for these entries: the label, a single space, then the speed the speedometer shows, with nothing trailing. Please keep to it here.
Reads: 175 km/h
